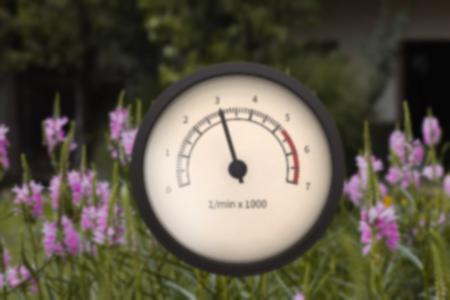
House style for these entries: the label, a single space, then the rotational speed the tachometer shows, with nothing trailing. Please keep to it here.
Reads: 3000 rpm
